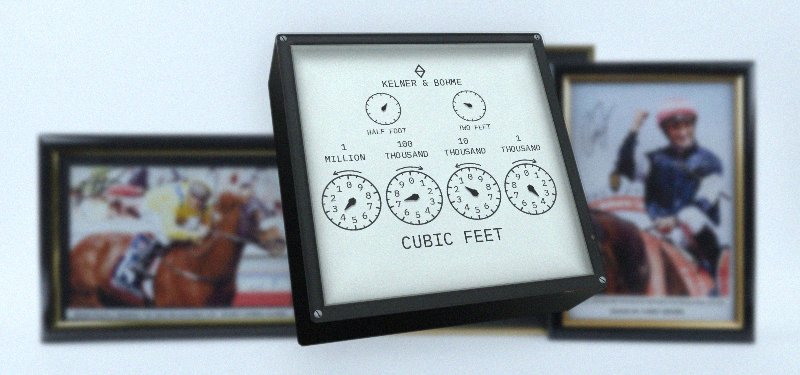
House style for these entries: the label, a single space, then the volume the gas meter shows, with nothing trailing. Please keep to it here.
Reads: 371400 ft³
